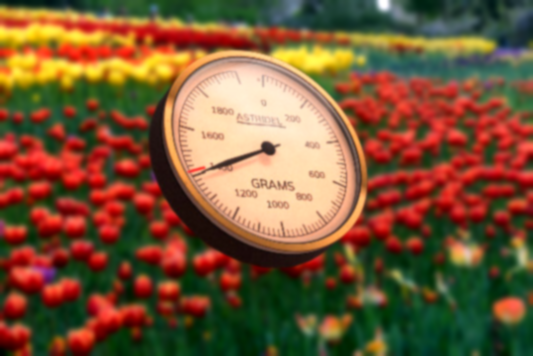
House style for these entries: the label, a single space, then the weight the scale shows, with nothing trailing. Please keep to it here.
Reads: 1400 g
